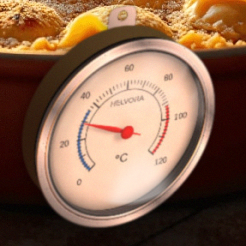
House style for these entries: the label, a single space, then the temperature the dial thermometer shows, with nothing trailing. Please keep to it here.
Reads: 30 °C
